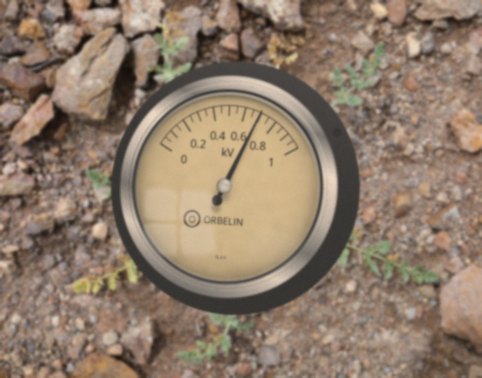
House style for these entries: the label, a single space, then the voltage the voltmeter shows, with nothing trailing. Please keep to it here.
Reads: 0.7 kV
